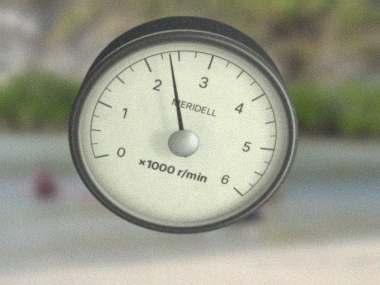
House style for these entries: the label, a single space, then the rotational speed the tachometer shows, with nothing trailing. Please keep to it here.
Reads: 2375 rpm
